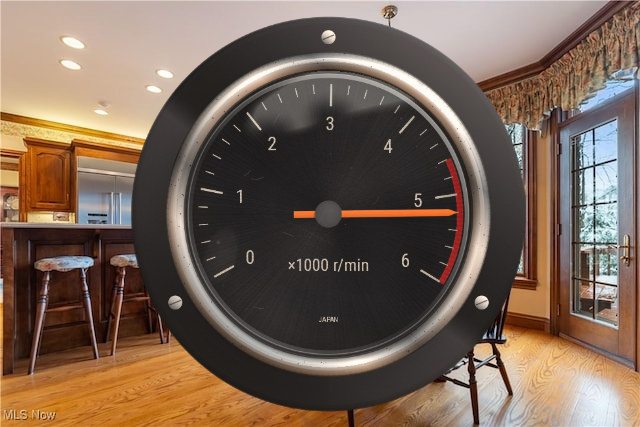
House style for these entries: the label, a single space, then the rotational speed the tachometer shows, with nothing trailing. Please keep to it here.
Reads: 5200 rpm
